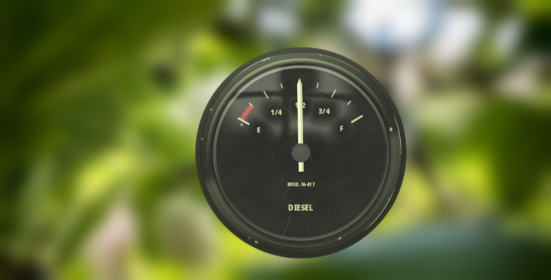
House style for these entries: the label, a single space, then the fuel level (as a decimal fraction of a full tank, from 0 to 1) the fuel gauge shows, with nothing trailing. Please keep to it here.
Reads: 0.5
